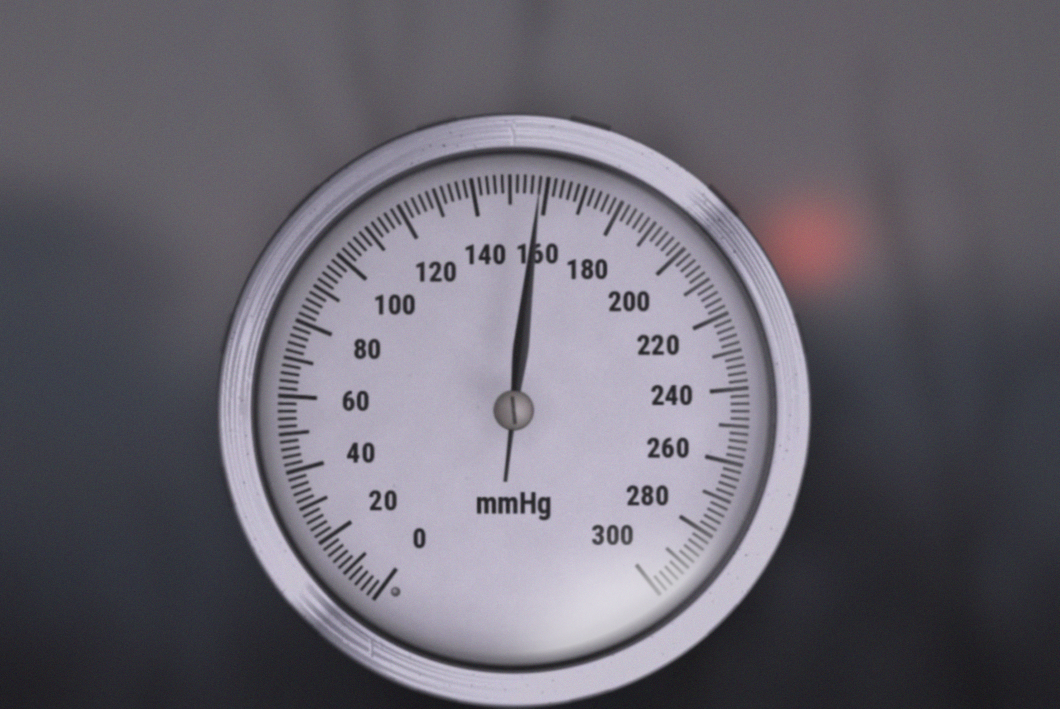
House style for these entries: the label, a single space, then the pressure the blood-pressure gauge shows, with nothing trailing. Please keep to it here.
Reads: 158 mmHg
